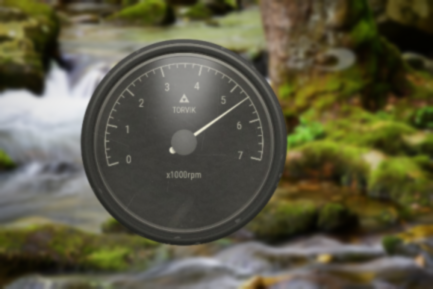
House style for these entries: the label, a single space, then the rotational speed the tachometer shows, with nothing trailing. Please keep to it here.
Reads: 5400 rpm
